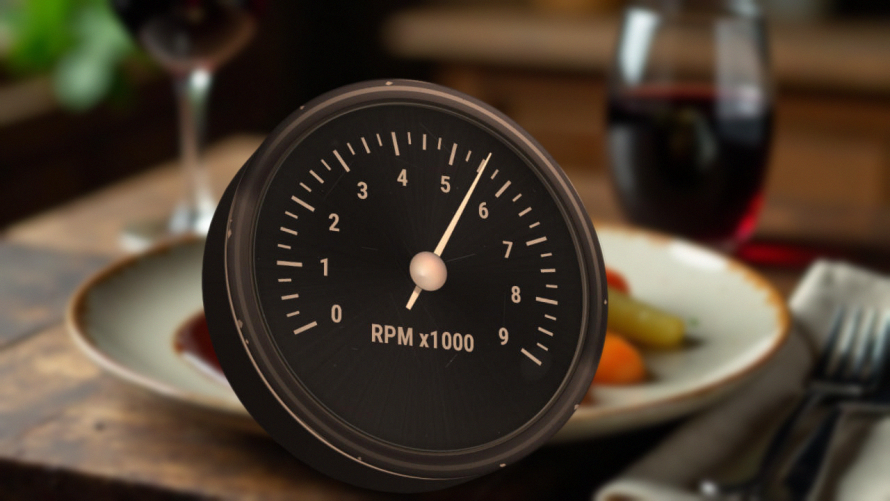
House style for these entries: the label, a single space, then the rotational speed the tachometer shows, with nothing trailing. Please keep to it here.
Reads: 5500 rpm
